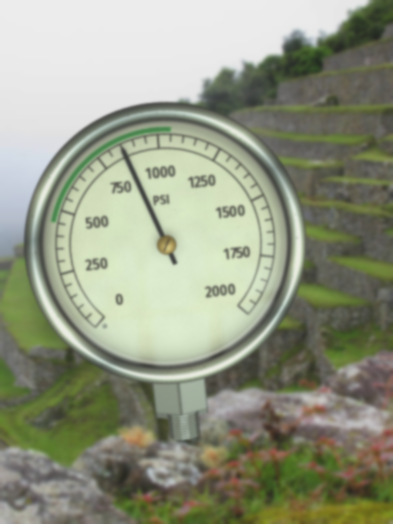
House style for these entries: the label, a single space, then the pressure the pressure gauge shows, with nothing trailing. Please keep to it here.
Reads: 850 psi
